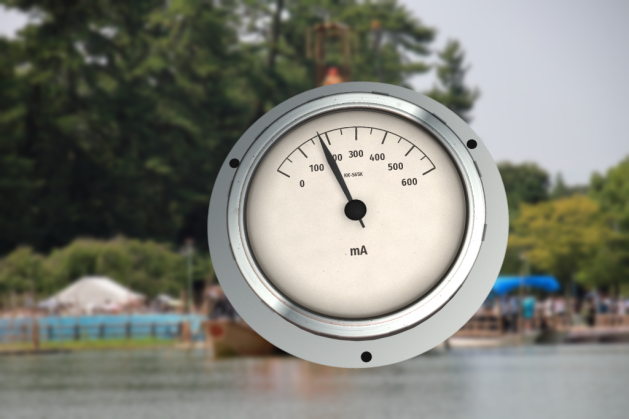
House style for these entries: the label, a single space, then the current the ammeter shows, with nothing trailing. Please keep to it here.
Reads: 175 mA
